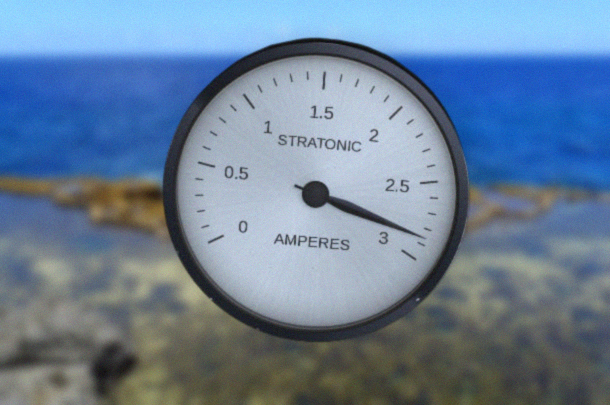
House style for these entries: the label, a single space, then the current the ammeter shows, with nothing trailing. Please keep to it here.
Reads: 2.85 A
